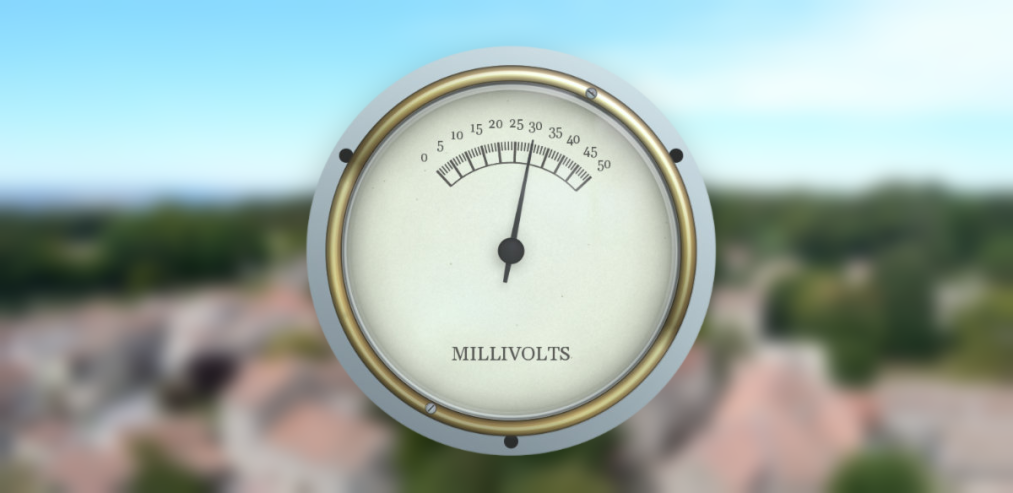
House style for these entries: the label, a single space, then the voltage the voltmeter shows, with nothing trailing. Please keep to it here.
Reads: 30 mV
